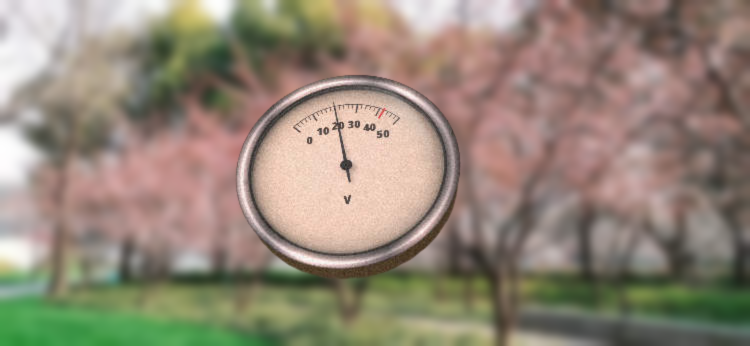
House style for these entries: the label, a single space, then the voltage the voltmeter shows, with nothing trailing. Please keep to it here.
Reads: 20 V
